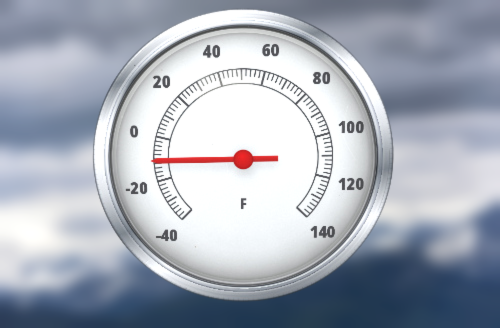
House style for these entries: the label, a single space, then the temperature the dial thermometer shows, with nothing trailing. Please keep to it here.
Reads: -10 °F
